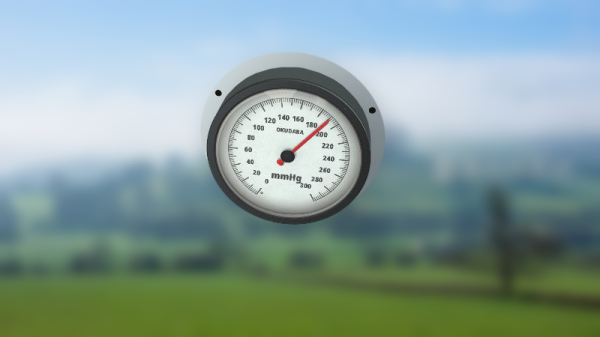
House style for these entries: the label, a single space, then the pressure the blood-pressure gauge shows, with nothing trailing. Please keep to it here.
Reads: 190 mmHg
